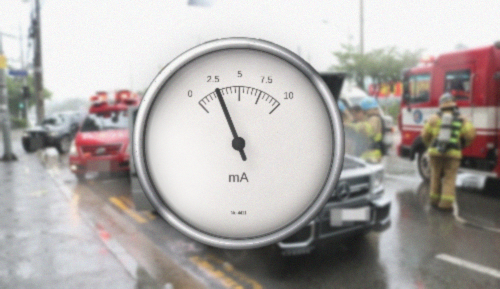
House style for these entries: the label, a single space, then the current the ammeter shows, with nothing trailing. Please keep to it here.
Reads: 2.5 mA
